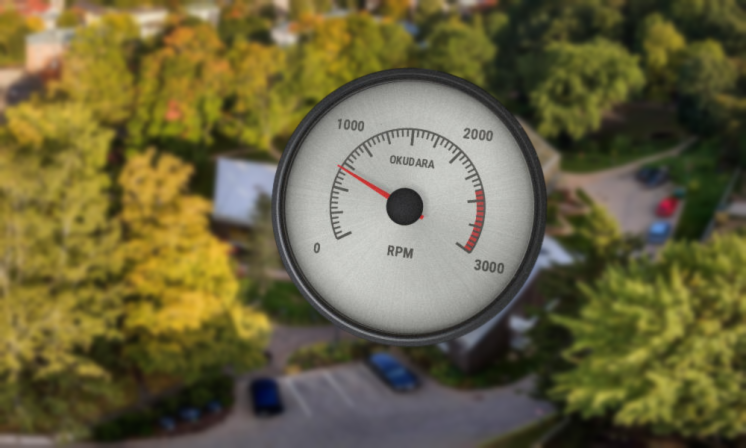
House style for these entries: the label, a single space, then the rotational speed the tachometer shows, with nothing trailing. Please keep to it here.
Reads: 700 rpm
